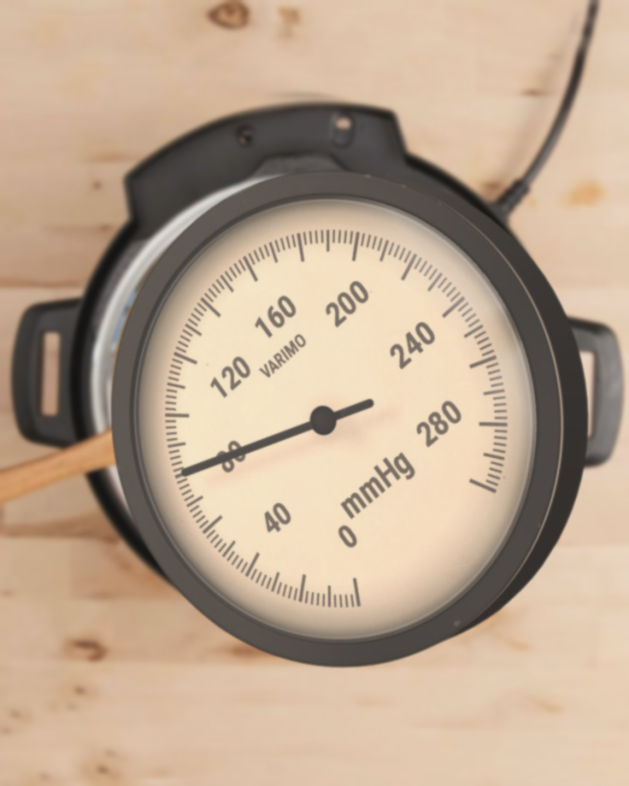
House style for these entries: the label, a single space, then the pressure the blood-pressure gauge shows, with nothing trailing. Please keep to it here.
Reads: 80 mmHg
